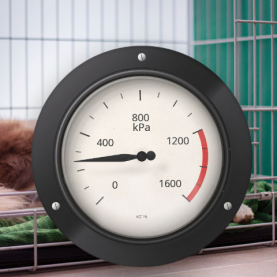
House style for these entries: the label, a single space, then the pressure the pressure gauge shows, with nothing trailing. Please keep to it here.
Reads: 250 kPa
